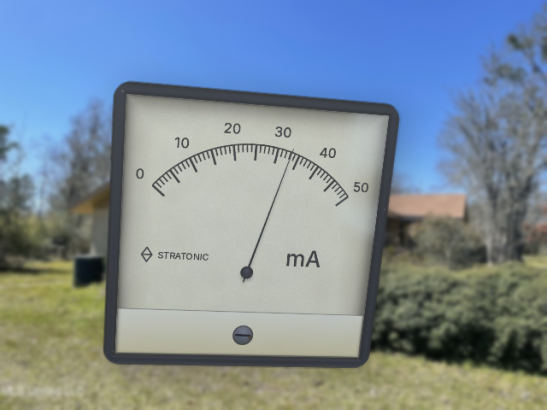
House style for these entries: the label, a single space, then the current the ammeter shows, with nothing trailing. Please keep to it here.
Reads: 33 mA
